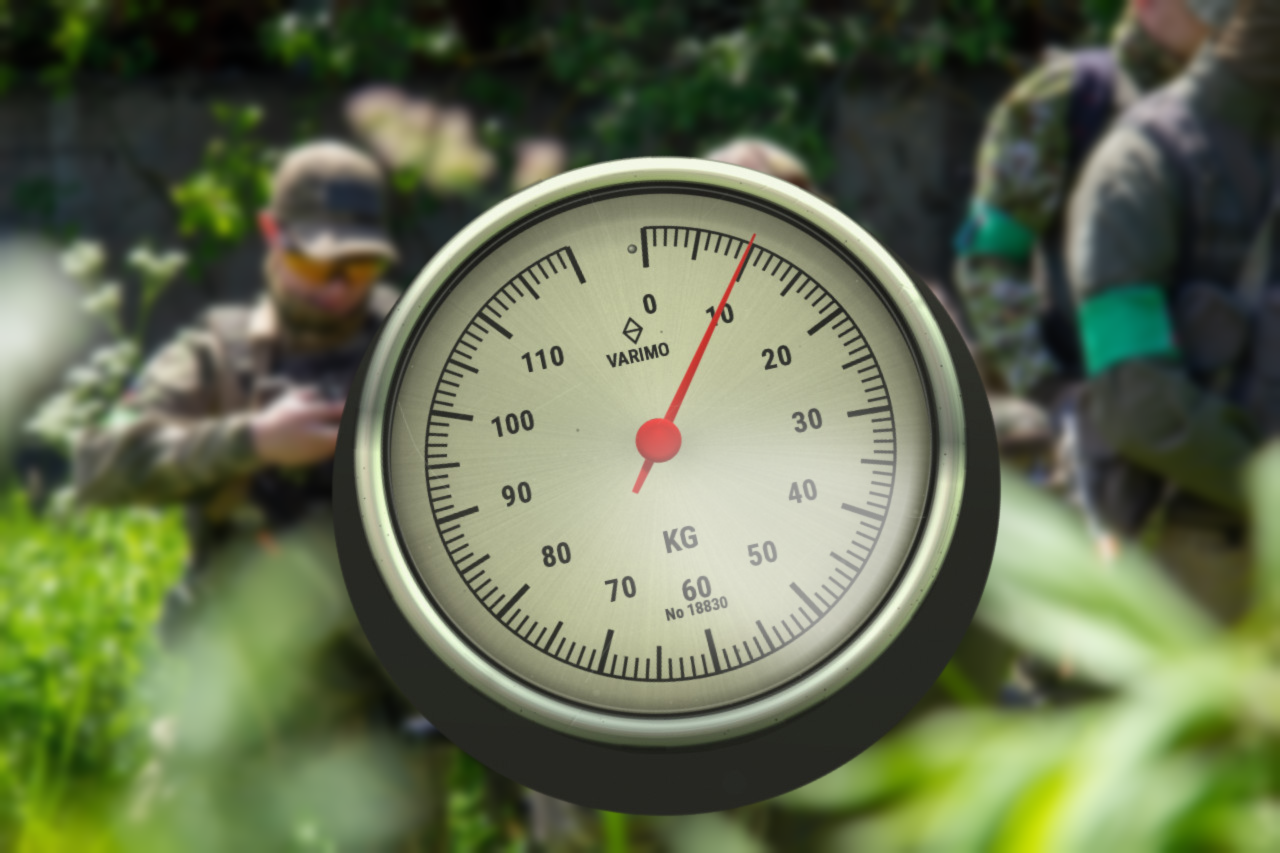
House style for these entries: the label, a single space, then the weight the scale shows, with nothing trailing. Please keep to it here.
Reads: 10 kg
